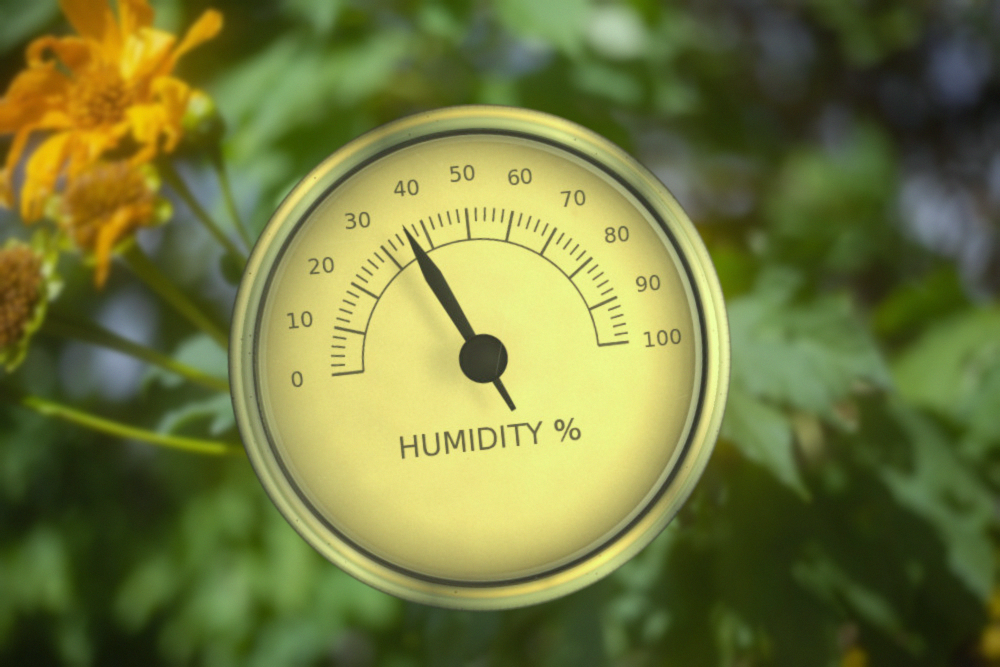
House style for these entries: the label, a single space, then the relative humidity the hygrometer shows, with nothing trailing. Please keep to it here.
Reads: 36 %
